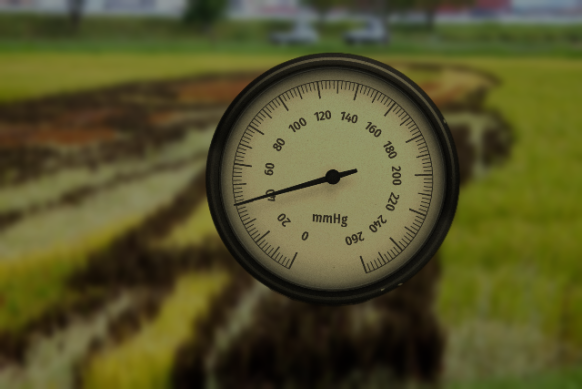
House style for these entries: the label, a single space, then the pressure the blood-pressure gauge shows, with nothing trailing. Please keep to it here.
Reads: 40 mmHg
